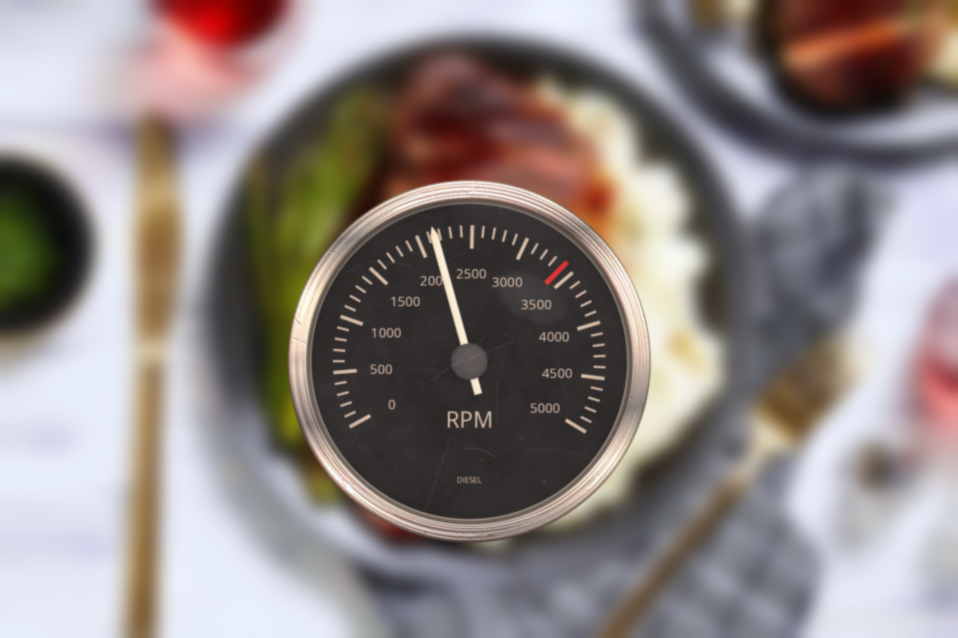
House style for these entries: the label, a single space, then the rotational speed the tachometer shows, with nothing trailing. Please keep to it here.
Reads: 2150 rpm
